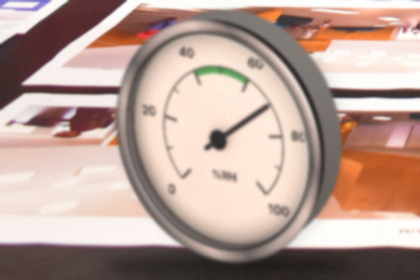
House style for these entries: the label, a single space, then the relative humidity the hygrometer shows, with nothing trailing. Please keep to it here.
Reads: 70 %
